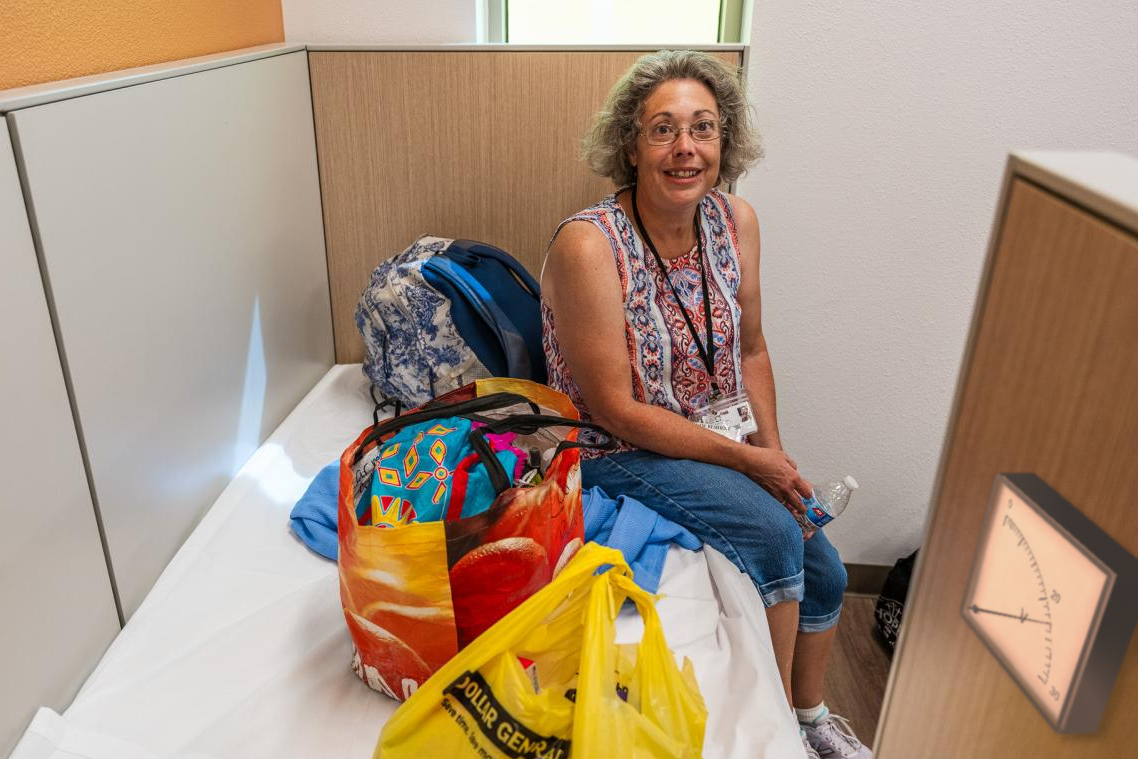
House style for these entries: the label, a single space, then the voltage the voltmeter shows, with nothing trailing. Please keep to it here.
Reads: 23 V
